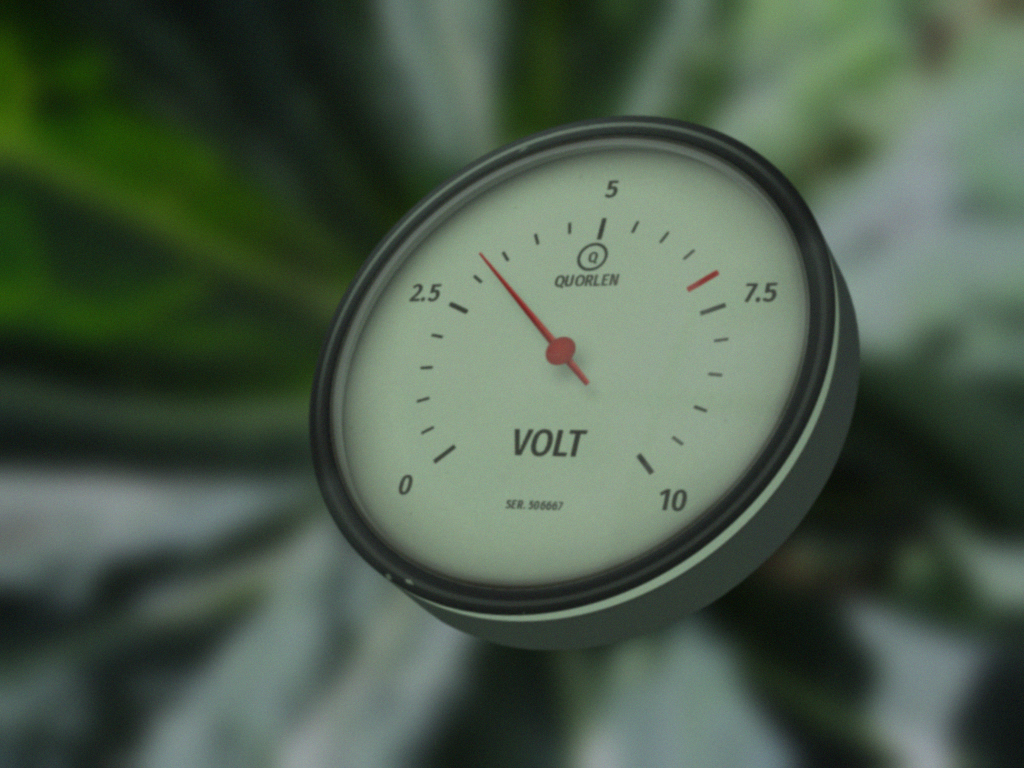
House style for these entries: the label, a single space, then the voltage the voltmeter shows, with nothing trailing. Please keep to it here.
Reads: 3.25 V
